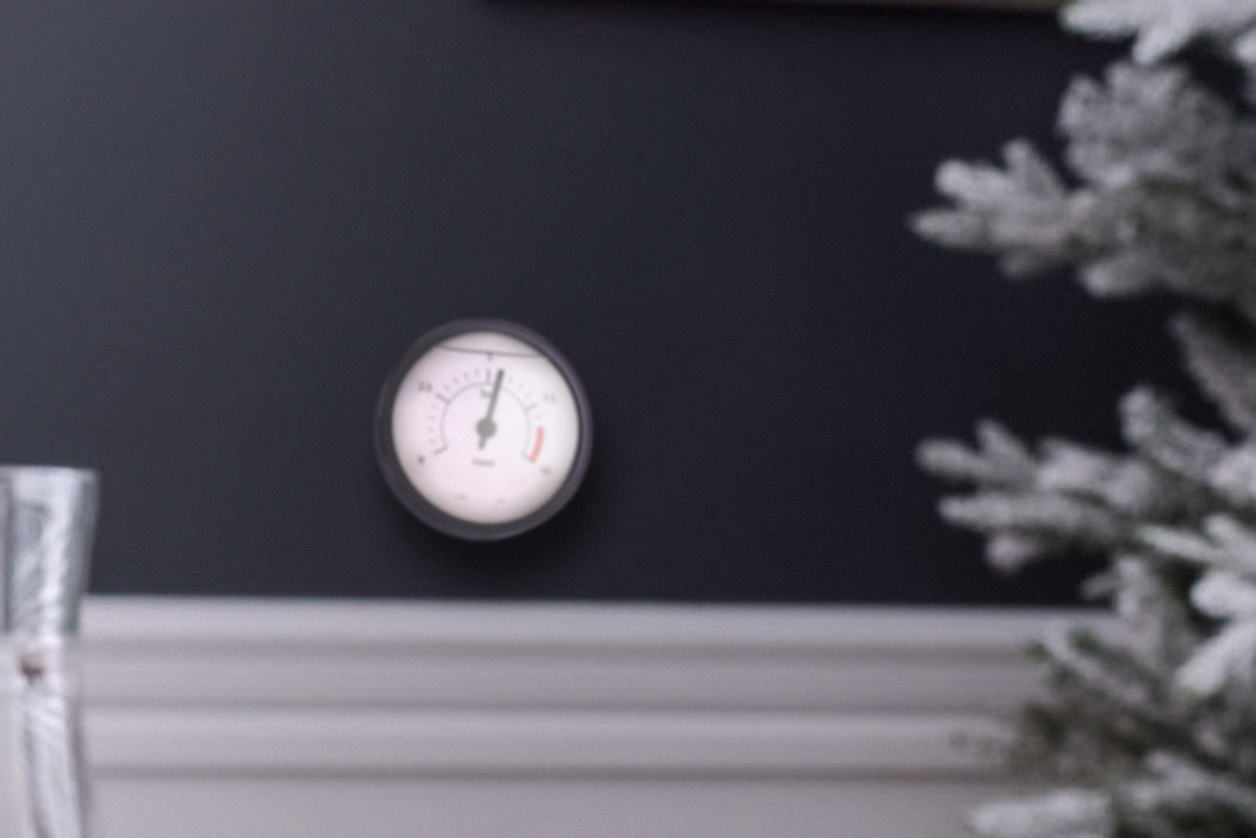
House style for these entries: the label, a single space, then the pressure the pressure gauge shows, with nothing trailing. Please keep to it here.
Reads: 5.5 bar
